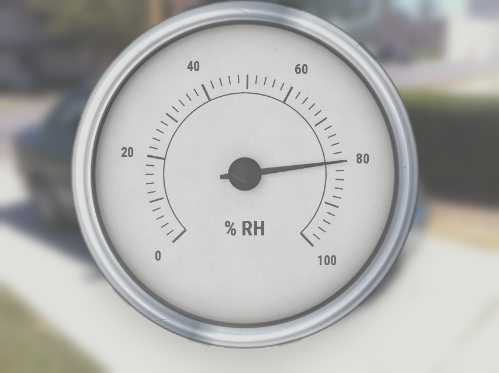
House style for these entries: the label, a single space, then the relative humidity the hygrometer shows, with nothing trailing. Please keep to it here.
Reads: 80 %
